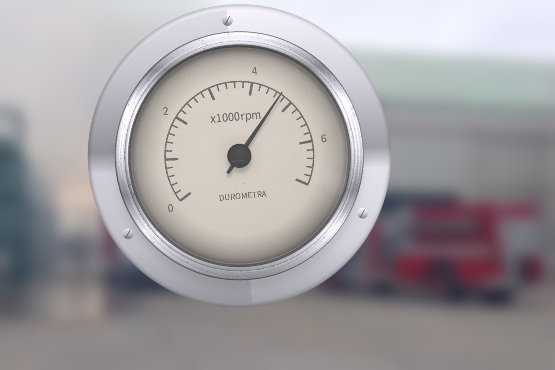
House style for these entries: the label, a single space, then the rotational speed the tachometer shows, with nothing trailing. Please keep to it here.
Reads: 4700 rpm
